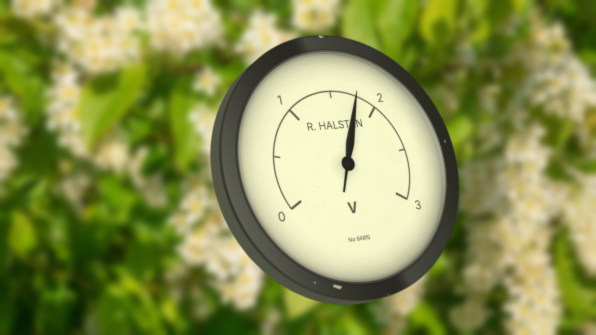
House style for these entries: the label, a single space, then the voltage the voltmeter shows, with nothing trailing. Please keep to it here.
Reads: 1.75 V
